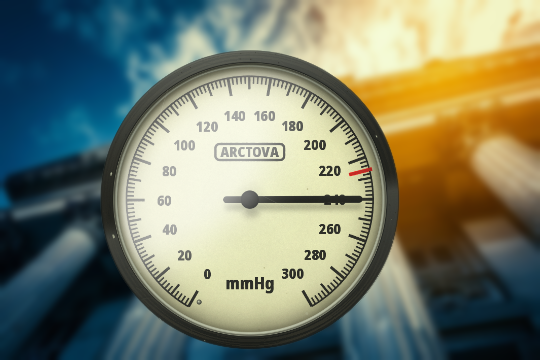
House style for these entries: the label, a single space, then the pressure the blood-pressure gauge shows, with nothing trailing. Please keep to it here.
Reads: 240 mmHg
